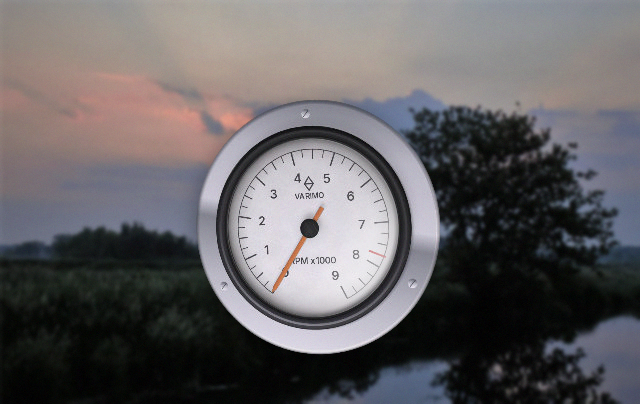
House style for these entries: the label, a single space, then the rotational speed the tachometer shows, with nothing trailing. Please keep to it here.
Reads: 0 rpm
